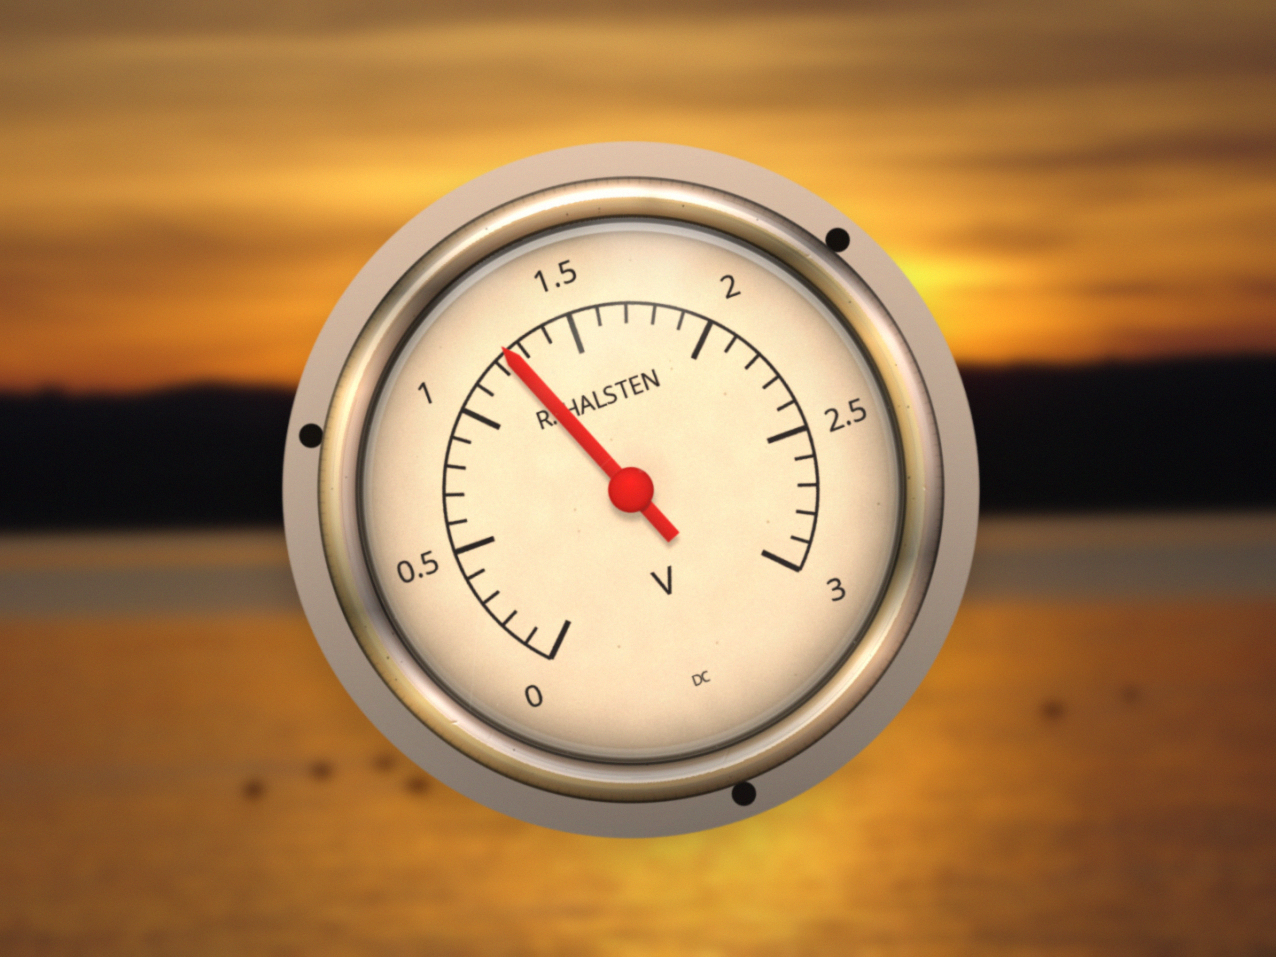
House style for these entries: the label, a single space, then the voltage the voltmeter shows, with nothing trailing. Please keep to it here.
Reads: 1.25 V
